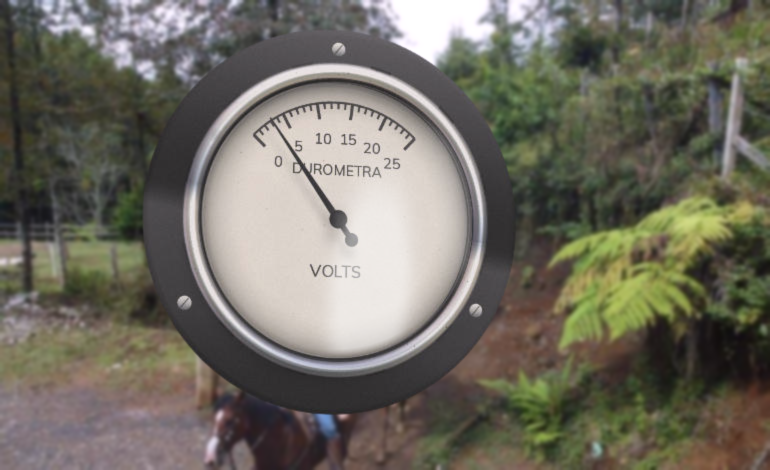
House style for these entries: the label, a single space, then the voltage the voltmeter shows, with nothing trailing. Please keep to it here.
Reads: 3 V
